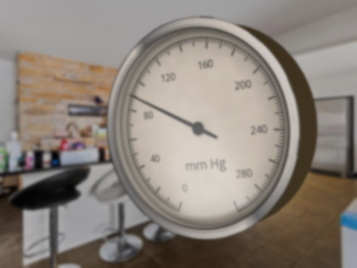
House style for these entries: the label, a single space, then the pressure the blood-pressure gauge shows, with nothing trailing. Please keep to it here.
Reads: 90 mmHg
